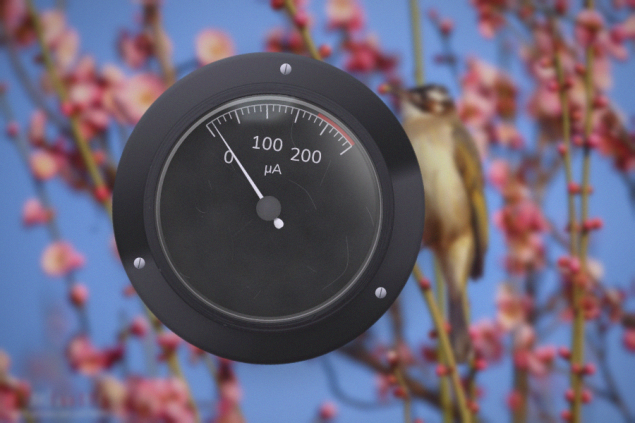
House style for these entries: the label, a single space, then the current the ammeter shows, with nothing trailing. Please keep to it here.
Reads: 10 µA
